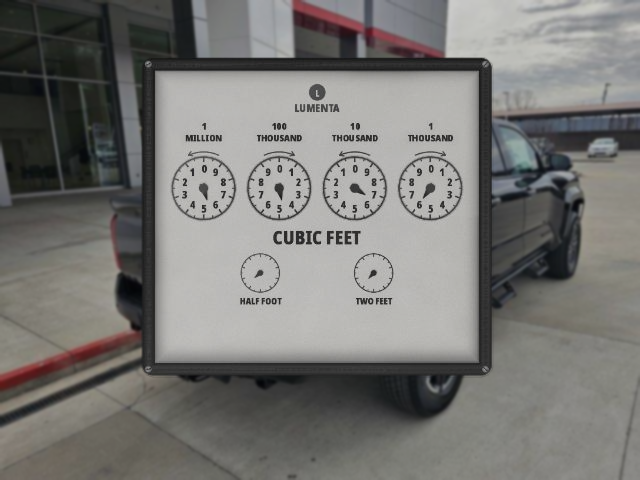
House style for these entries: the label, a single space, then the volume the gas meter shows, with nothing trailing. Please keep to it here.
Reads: 546600 ft³
